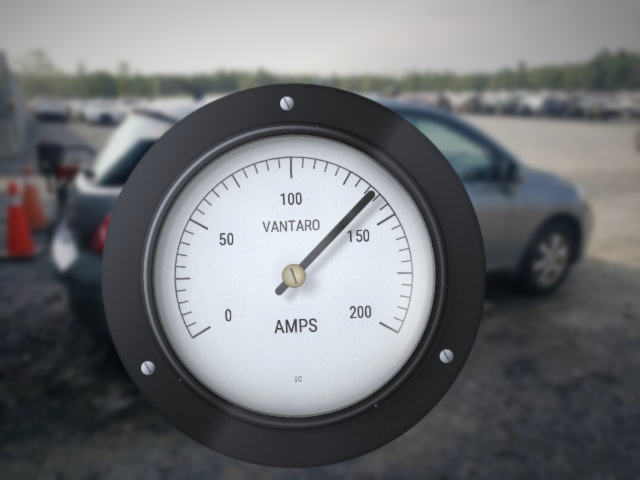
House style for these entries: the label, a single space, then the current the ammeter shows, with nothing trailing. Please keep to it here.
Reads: 137.5 A
